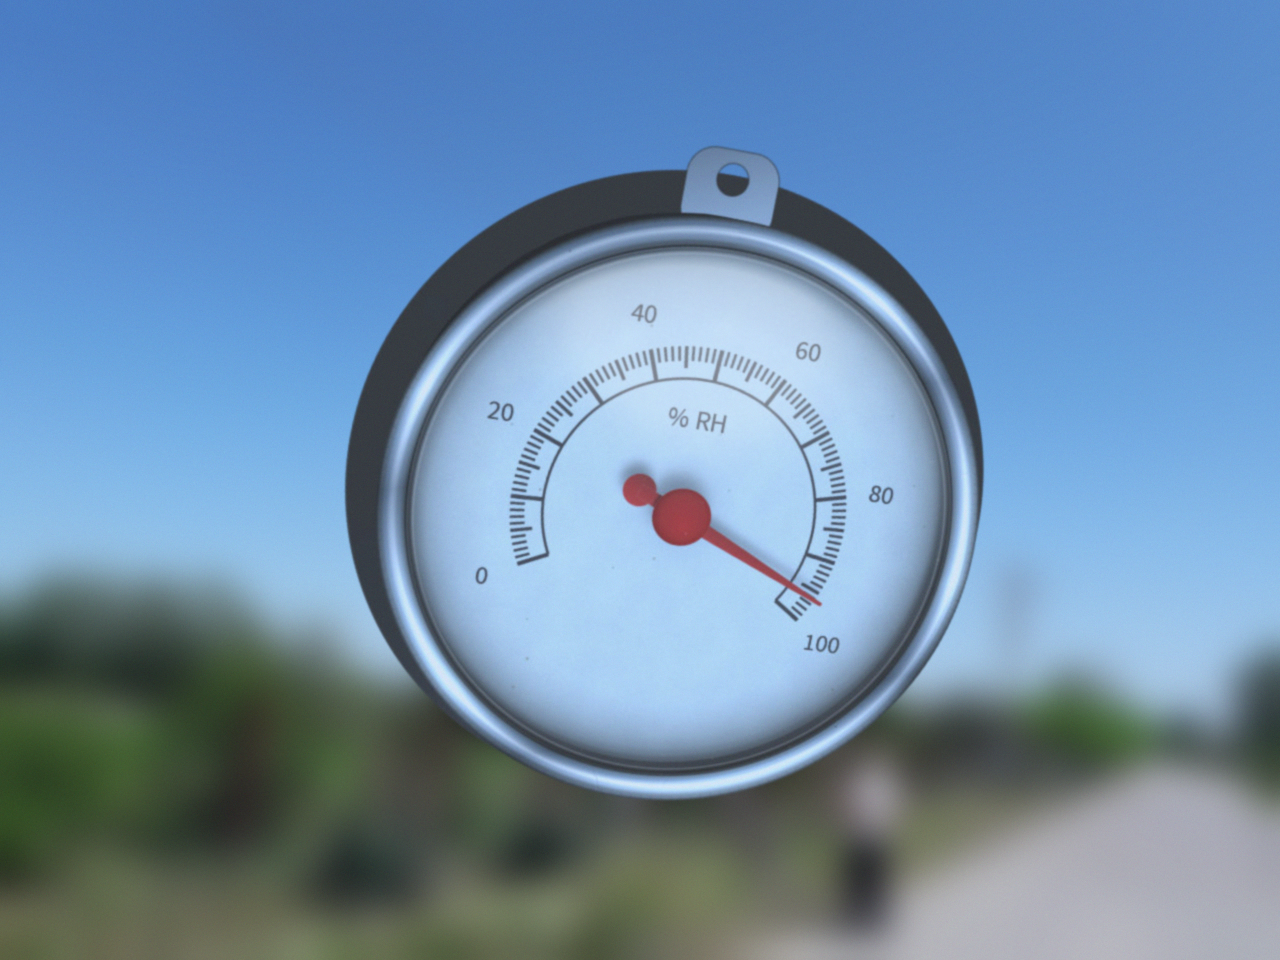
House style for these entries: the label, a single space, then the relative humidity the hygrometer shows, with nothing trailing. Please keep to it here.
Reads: 96 %
